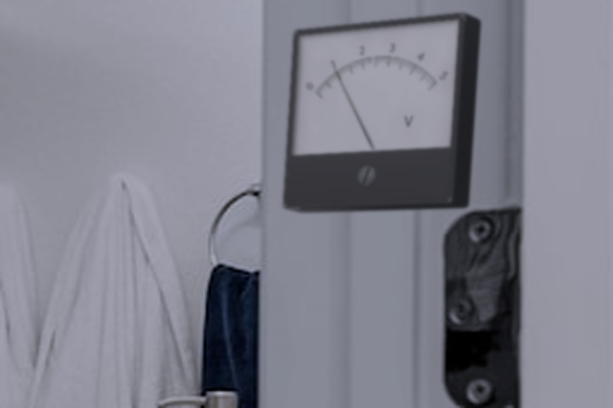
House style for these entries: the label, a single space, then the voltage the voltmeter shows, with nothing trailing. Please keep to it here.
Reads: 1 V
